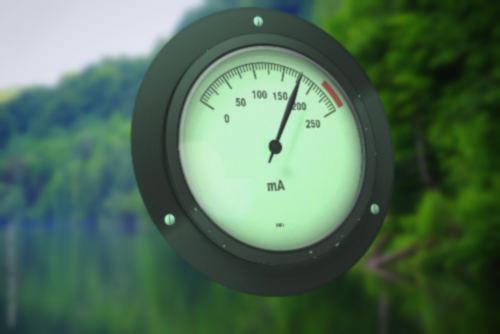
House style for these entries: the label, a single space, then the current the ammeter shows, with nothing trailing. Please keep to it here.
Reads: 175 mA
